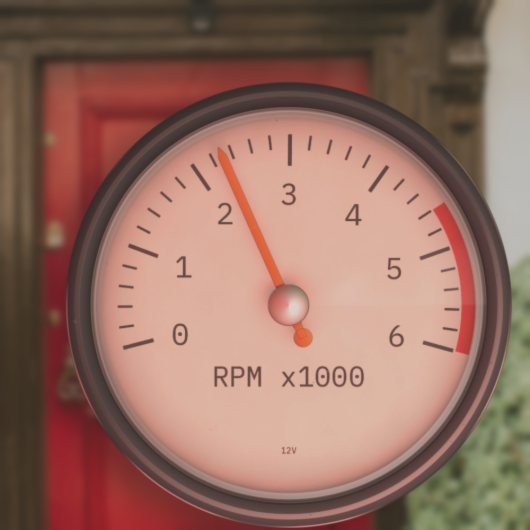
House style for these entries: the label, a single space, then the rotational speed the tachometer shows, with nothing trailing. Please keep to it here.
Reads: 2300 rpm
